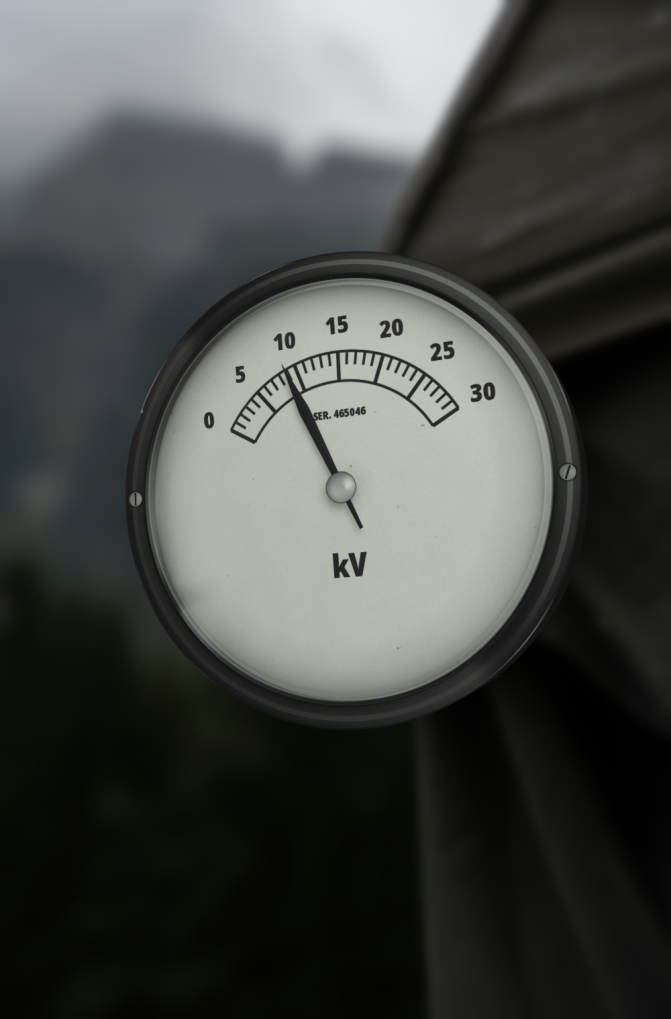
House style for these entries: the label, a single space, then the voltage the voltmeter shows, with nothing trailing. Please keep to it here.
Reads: 9 kV
